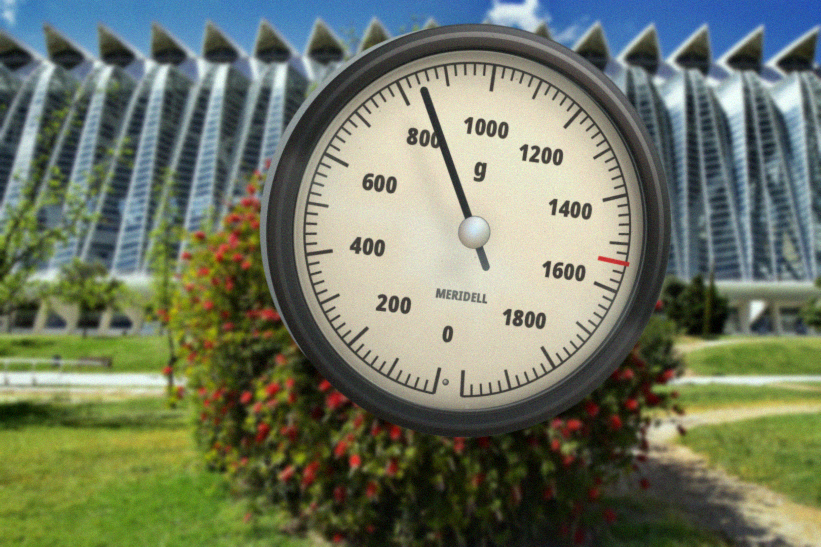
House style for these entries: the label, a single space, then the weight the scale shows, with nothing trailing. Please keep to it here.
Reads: 840 g
